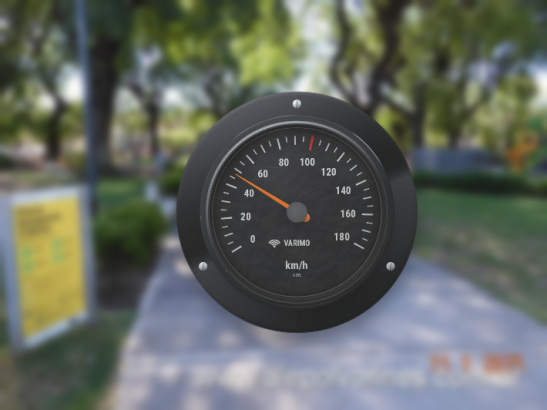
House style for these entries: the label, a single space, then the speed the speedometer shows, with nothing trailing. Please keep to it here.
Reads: 47.5 km/h
